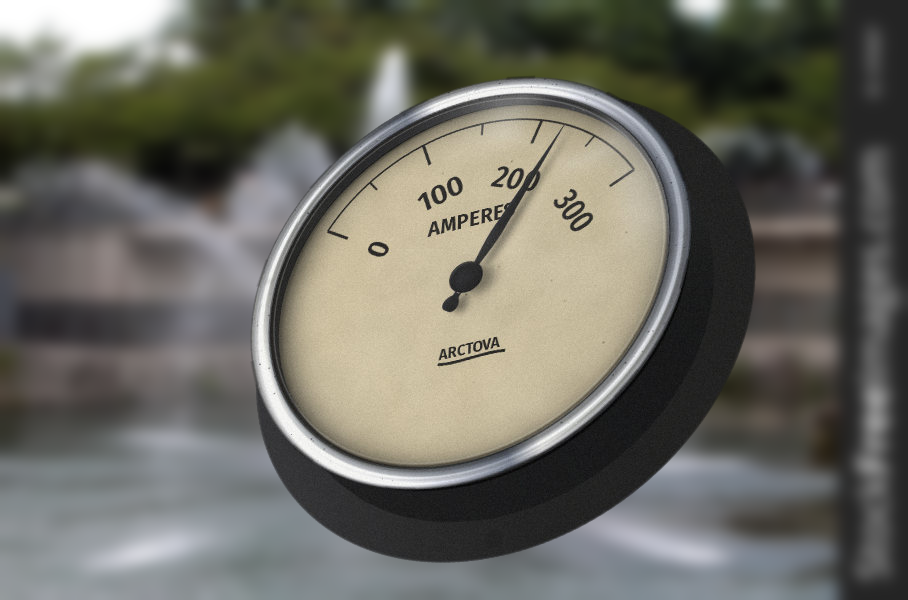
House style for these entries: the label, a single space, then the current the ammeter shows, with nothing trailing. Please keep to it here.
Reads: 225 A
